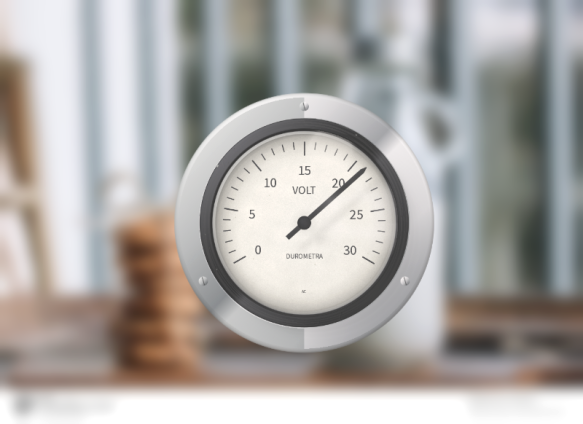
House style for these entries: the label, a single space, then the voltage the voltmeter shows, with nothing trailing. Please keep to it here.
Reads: 21 V
